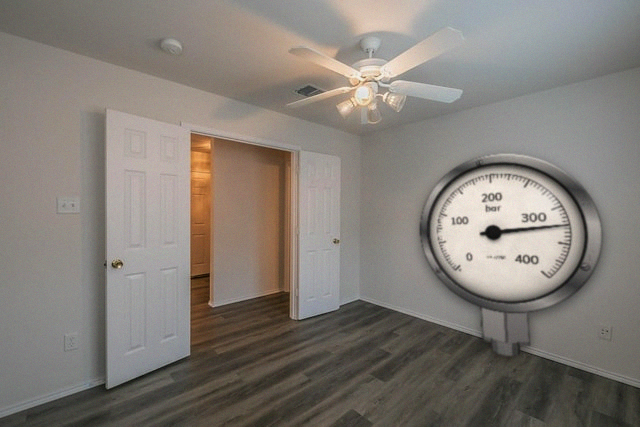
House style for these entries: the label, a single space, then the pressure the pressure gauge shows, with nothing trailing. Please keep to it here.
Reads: 325 bar
